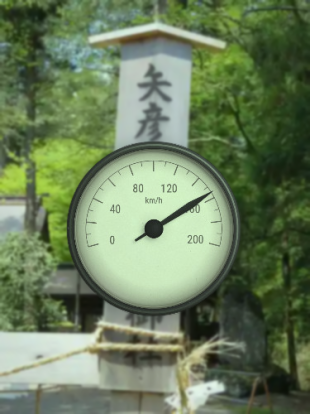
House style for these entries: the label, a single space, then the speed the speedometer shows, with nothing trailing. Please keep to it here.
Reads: 155 km/h
